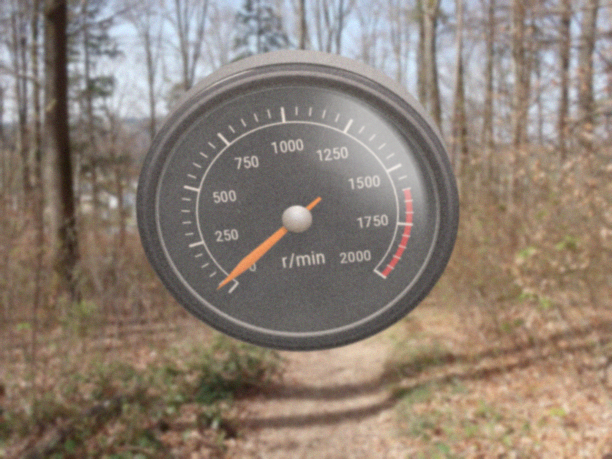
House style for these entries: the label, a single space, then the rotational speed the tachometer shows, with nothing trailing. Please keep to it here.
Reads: 50 rpm
